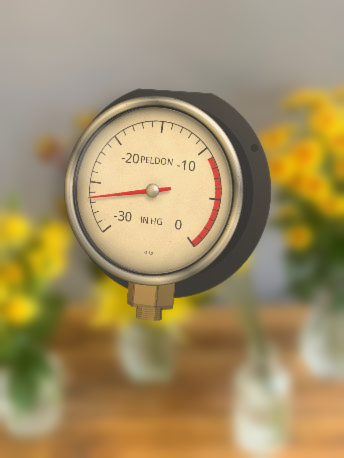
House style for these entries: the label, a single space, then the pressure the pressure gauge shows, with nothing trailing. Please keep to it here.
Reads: -26.5 inHg
